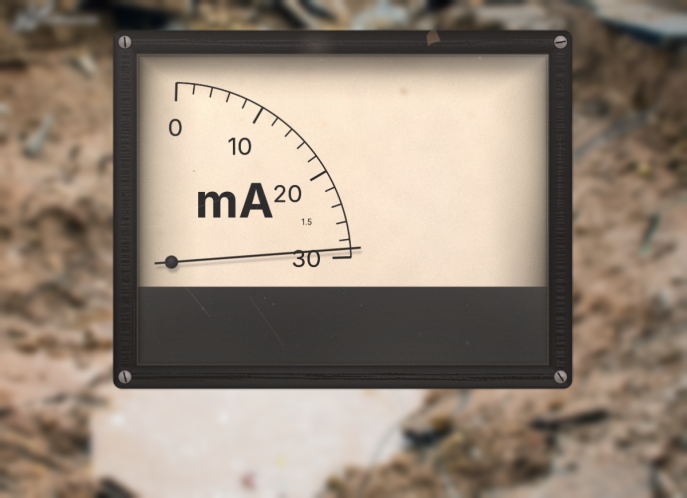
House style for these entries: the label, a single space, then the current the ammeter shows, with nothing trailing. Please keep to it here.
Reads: 29 mA
